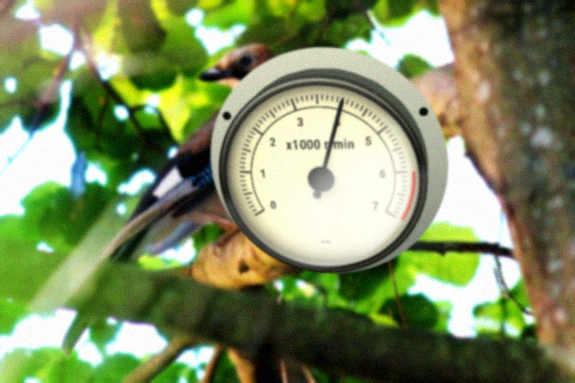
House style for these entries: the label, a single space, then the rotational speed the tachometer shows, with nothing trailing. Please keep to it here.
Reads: 4000 rpm
